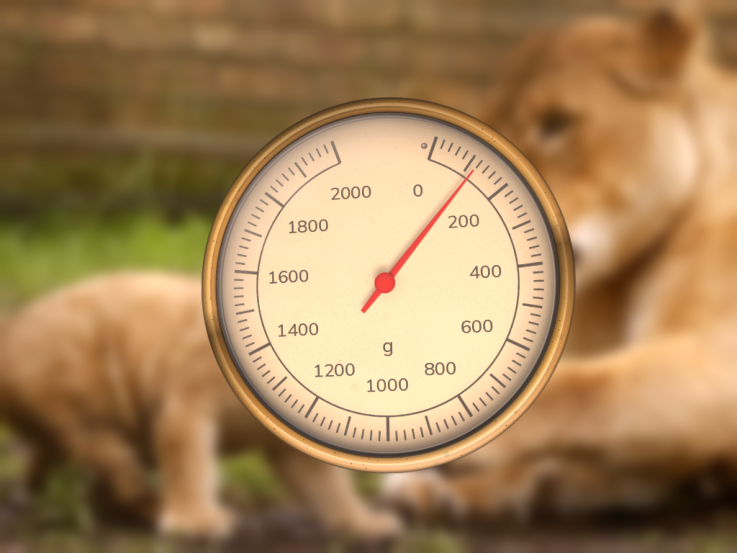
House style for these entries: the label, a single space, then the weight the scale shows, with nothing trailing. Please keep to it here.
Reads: 120 g
